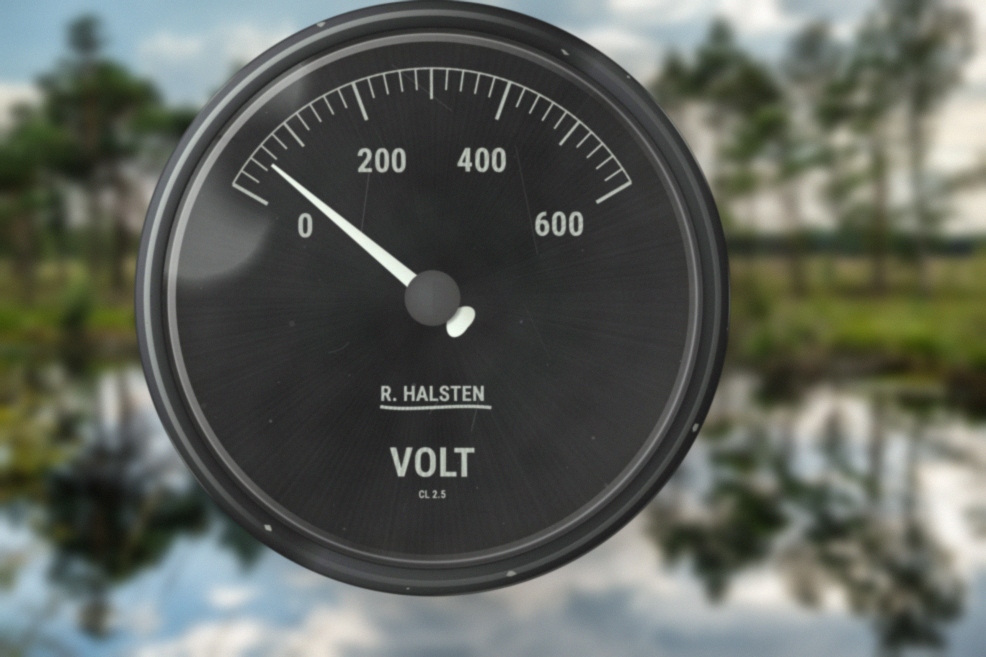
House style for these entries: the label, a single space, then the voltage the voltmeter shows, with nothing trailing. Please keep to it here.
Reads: 50 V
